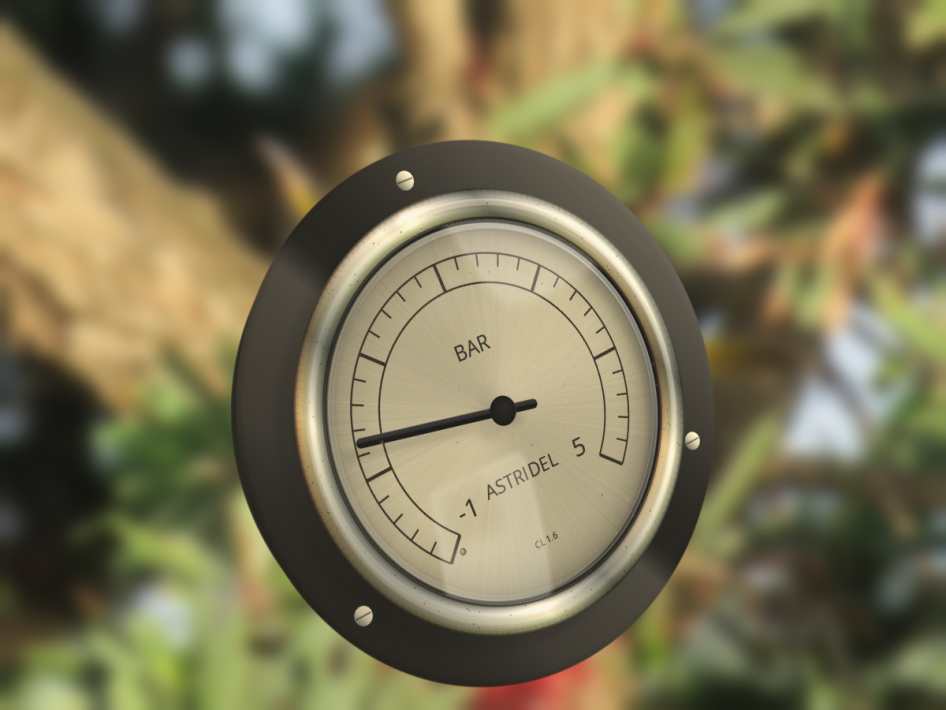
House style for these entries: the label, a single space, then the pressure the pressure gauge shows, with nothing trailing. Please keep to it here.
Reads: 0.3 bar
